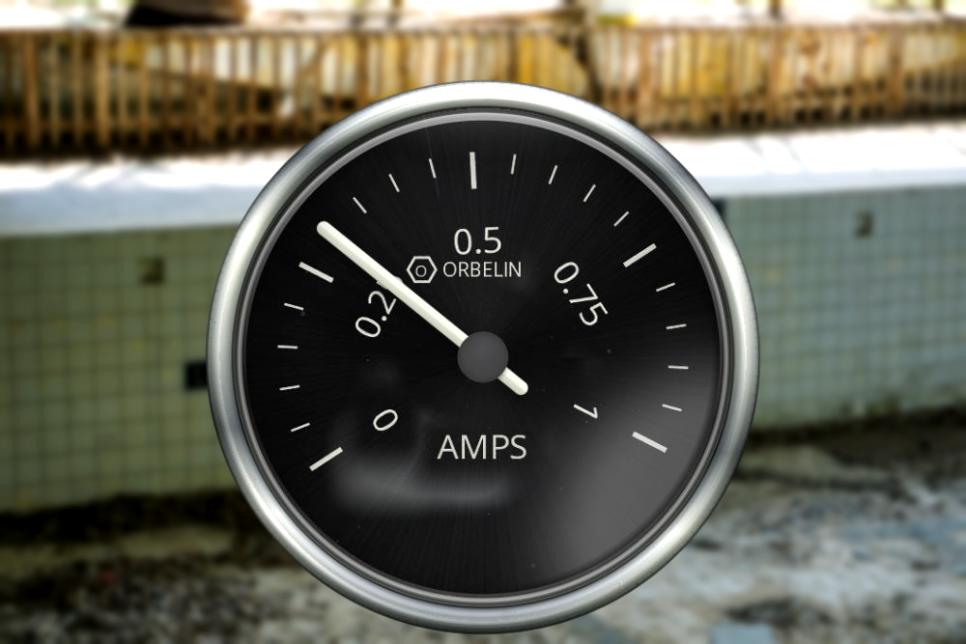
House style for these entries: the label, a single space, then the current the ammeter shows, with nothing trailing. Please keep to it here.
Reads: 0.3 A
